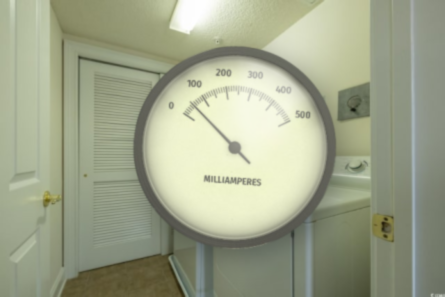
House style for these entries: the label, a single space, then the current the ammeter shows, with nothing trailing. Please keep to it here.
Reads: 50 mA
